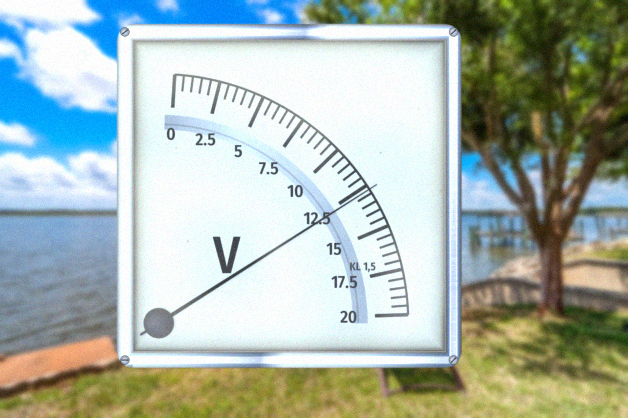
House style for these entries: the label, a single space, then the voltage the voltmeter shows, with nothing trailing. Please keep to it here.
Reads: 12.75 V
